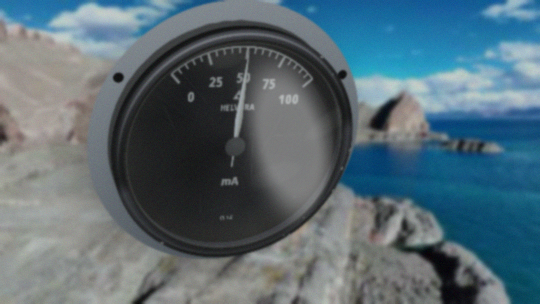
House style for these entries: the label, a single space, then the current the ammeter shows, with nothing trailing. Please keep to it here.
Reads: 50 mA
